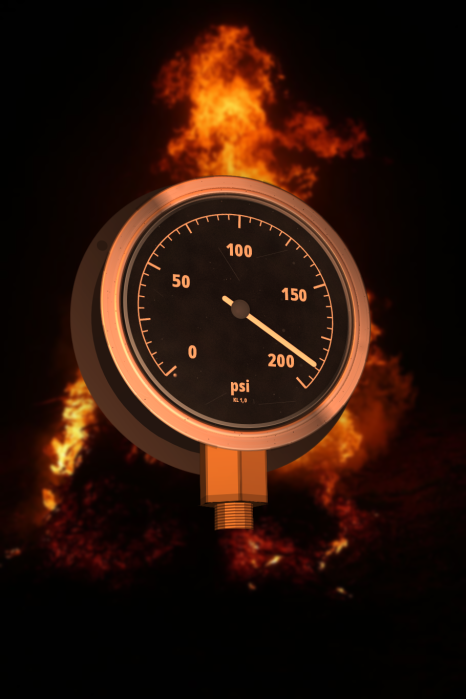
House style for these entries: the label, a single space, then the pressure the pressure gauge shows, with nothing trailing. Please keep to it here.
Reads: 190 psi
